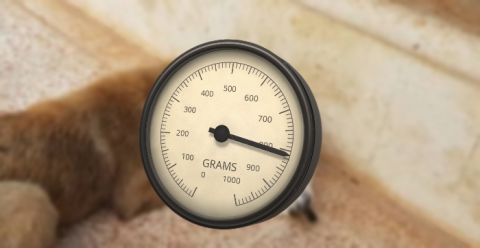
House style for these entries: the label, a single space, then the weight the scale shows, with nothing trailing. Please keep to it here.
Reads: 810 g
